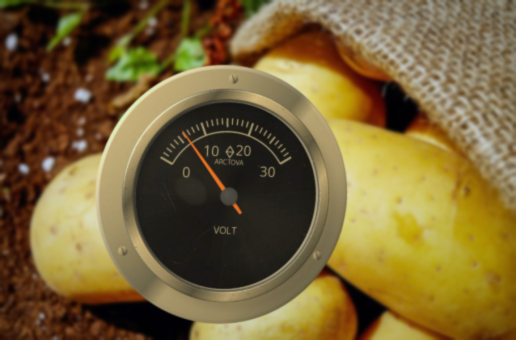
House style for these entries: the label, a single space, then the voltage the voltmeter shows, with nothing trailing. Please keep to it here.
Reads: 6 V
